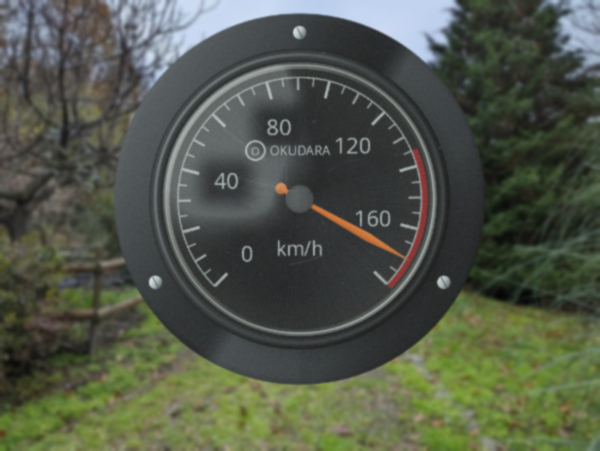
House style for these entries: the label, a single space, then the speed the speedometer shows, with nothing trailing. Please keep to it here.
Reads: 170 km/h
